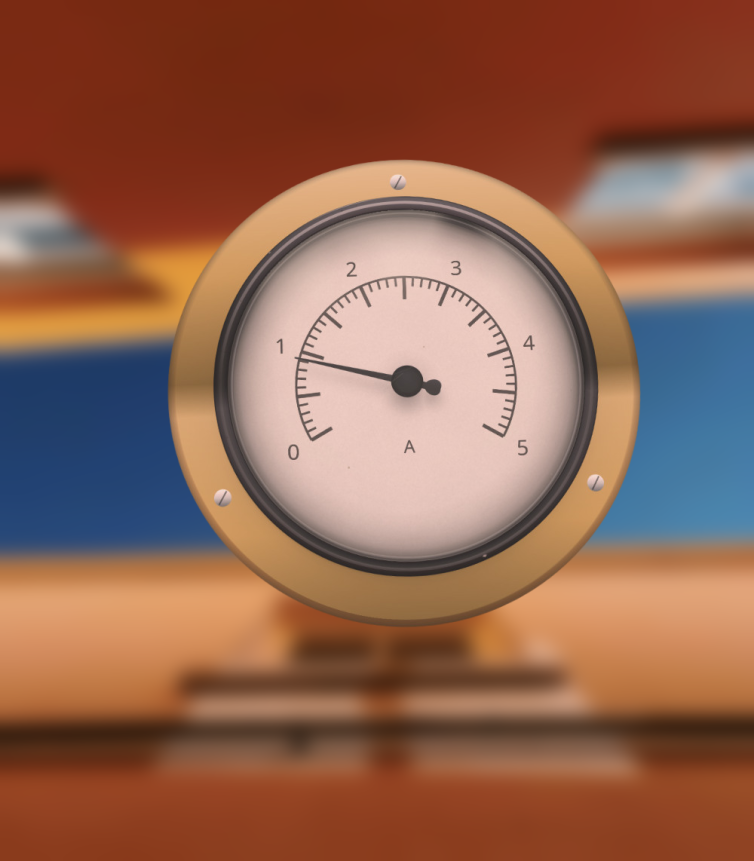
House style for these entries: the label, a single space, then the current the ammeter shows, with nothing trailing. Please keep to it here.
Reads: 0.9 A
